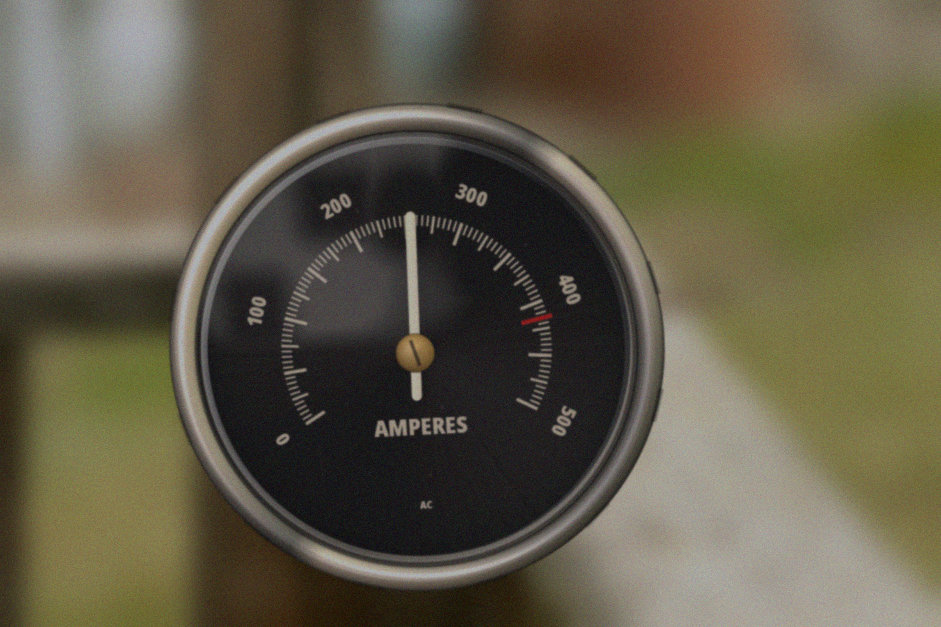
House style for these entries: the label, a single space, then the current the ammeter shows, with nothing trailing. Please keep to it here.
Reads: 255 A
